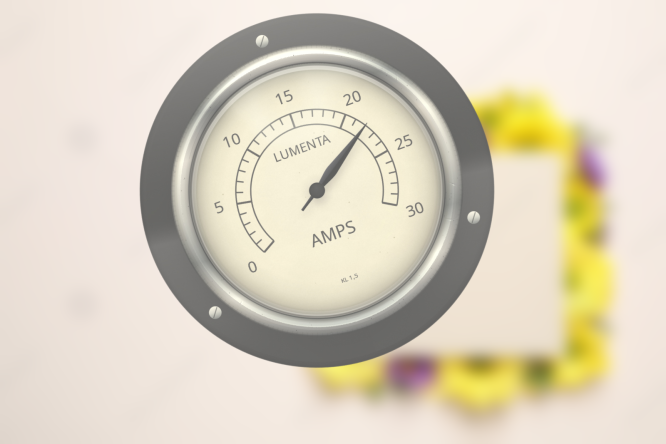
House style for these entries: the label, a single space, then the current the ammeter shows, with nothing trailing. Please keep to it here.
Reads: 22 A
